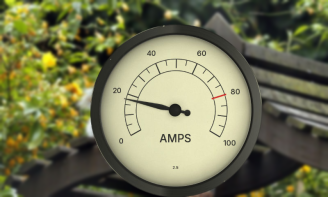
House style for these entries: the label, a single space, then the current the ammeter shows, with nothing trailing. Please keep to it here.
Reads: 17.5 A
